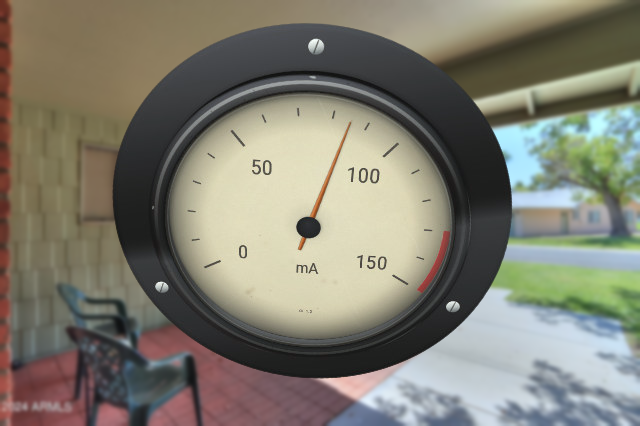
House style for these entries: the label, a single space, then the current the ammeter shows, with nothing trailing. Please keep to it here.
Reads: 85 mA
